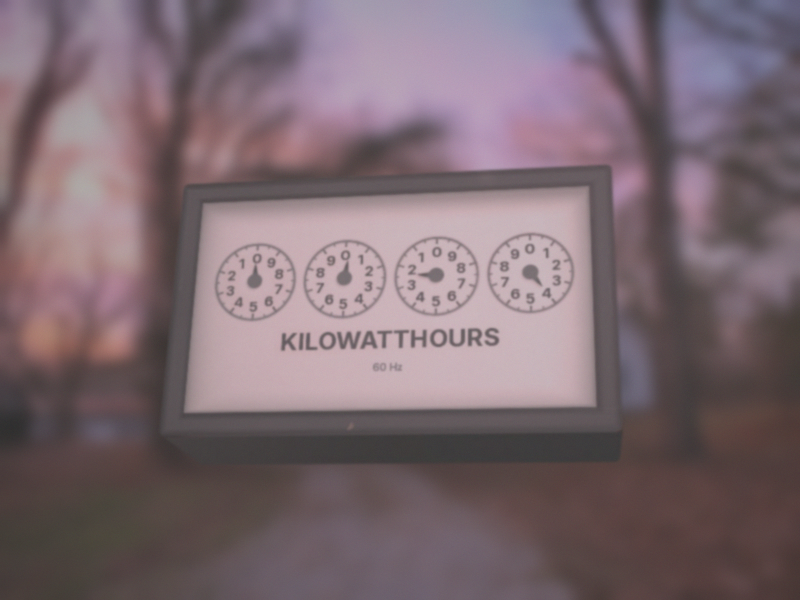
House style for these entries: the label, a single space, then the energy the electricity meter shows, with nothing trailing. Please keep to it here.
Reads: 24 kWh
